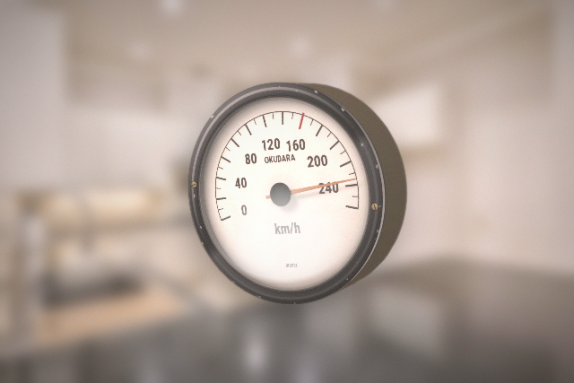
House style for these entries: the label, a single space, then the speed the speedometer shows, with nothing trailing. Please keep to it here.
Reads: 235 km/h
